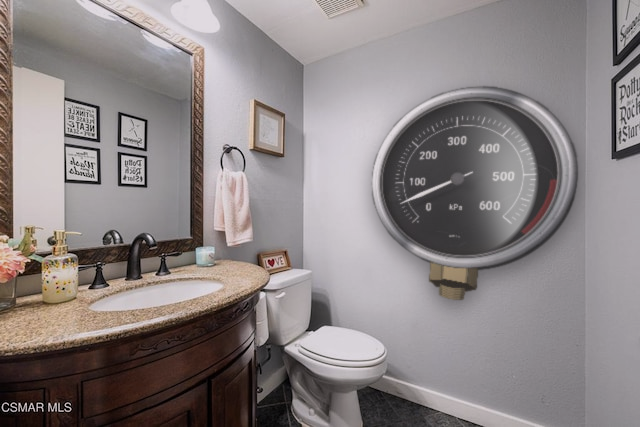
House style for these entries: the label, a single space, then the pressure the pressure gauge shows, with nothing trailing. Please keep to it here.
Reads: 50 kPa
